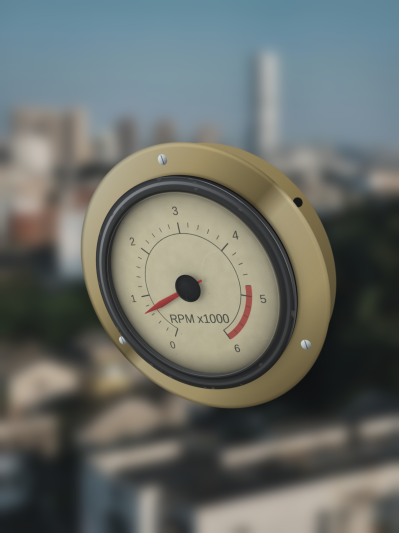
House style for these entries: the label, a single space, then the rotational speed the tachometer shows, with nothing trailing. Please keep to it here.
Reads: 700 rpm
